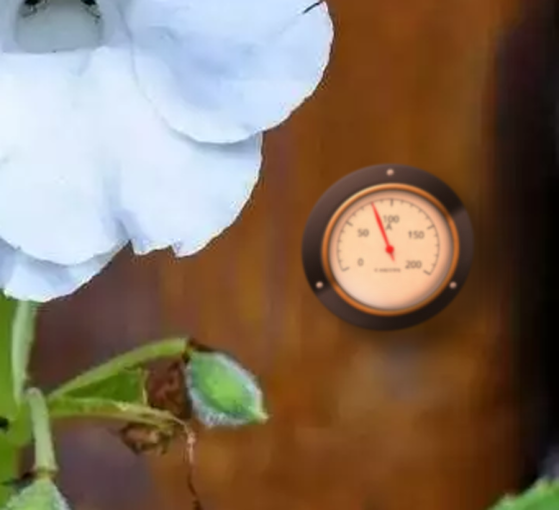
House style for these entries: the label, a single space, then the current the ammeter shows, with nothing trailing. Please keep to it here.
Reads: 80 A
